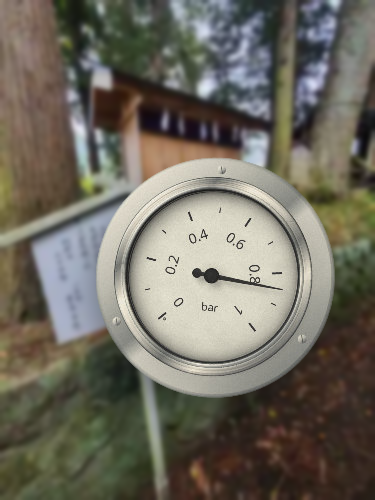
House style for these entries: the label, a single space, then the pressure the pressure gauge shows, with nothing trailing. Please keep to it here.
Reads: 0.85 bar
